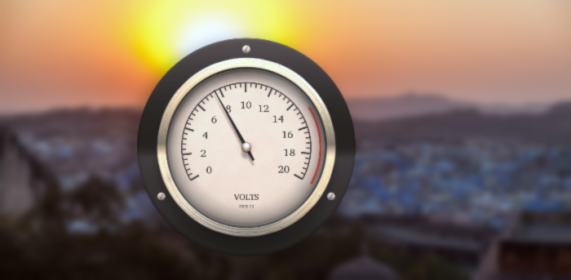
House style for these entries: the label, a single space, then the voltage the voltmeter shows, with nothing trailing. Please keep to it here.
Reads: 7.6 V
